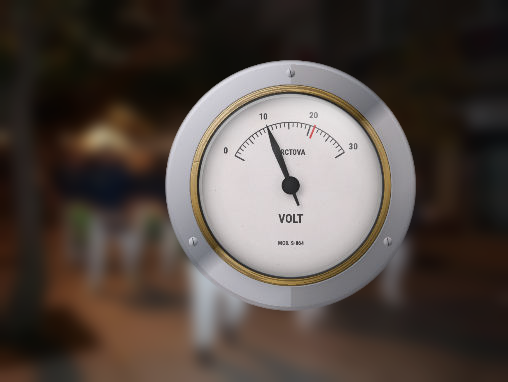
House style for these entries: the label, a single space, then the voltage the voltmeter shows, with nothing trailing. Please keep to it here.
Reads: 10 V
